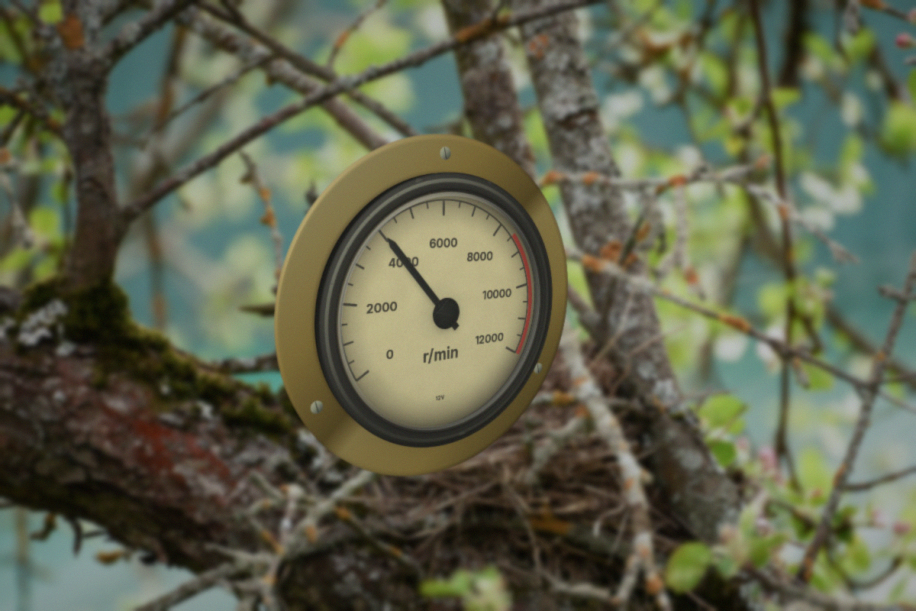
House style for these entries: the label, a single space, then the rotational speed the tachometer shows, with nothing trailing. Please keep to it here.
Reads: 4000 rpm
